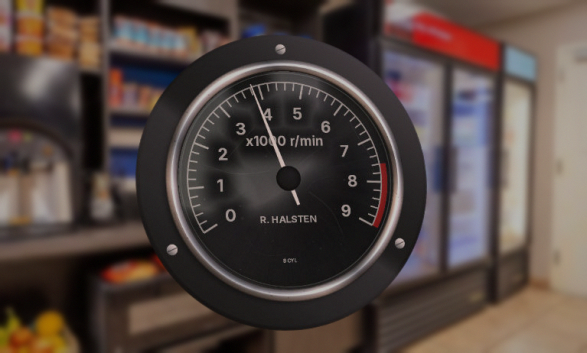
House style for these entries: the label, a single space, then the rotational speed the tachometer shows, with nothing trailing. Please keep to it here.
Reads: 3800 rpm
